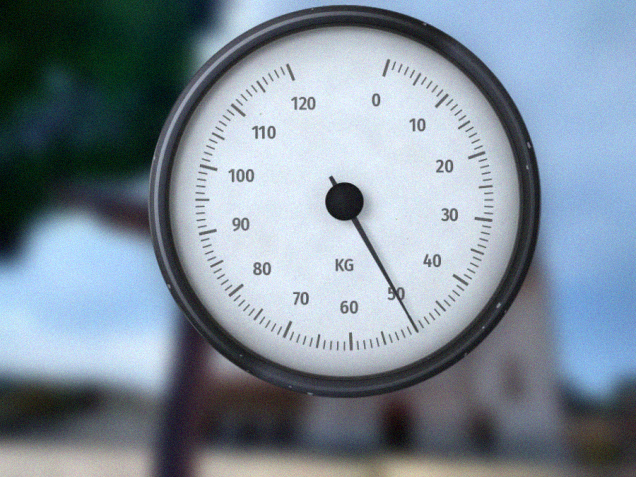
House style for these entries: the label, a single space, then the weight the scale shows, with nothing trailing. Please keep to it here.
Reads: 50 kg
